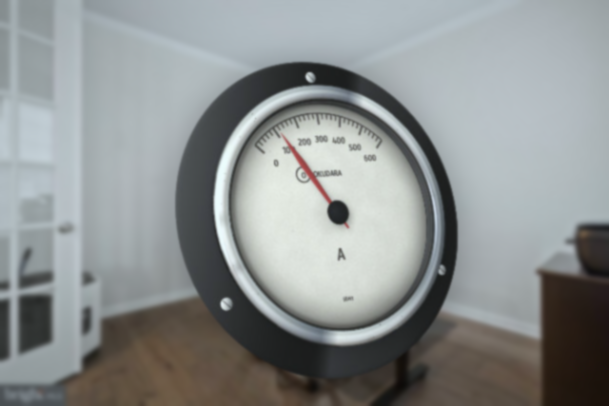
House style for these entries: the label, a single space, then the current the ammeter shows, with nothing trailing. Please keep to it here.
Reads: 100 A
